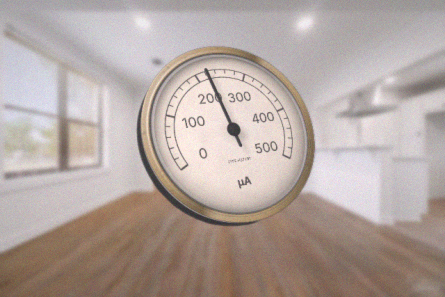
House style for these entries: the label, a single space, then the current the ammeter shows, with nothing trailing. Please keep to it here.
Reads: 220 µA
